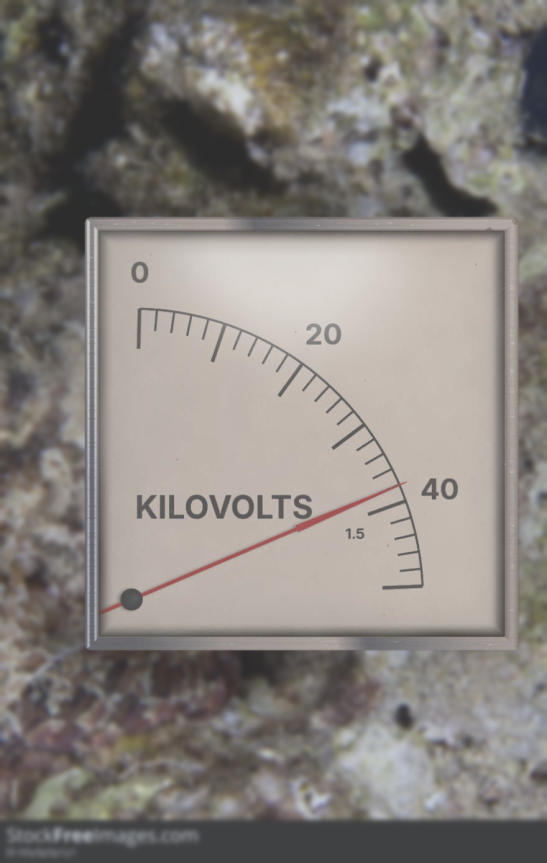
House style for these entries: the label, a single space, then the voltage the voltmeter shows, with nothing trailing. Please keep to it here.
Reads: 38 kV
